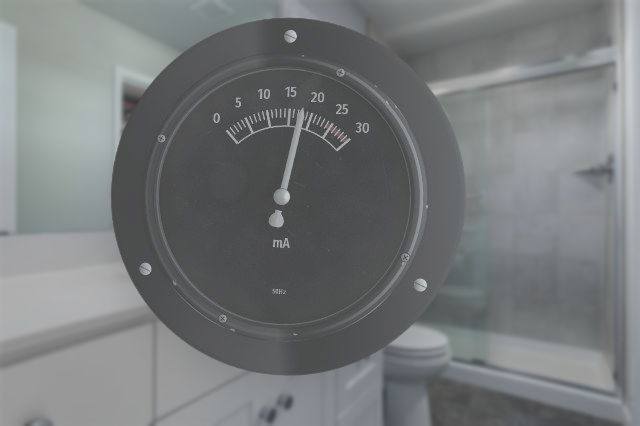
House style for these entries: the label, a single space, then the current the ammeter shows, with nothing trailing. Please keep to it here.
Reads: 18 mA
